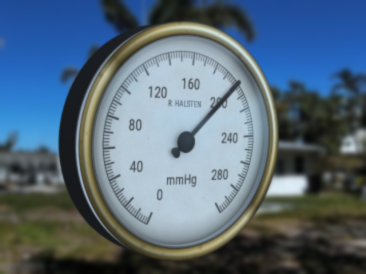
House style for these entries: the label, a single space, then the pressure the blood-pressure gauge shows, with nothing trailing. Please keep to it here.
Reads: 200 mmHg
